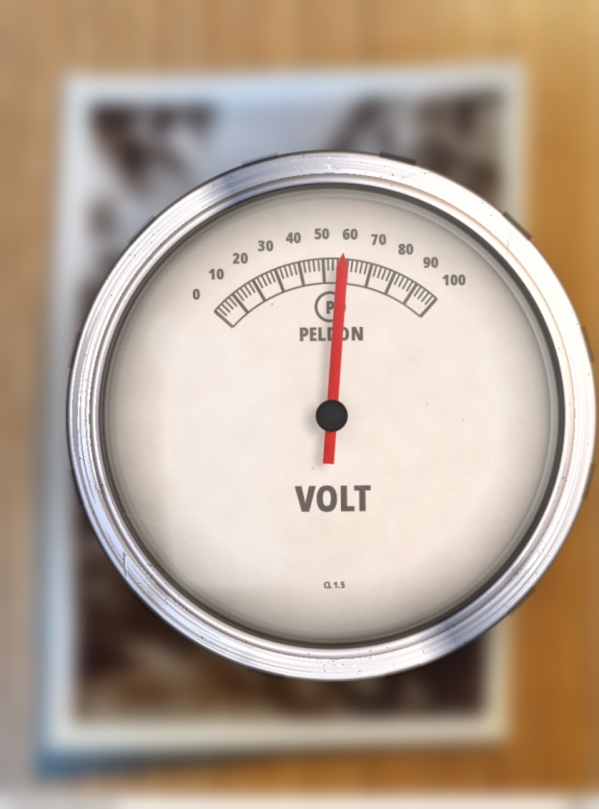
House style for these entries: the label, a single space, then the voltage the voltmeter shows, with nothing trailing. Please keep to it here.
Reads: 58 V
